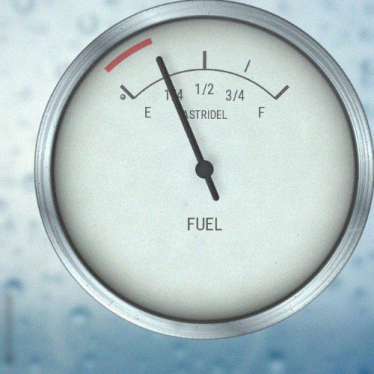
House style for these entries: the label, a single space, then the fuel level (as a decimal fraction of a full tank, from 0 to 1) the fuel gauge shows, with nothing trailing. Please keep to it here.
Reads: 0.25
